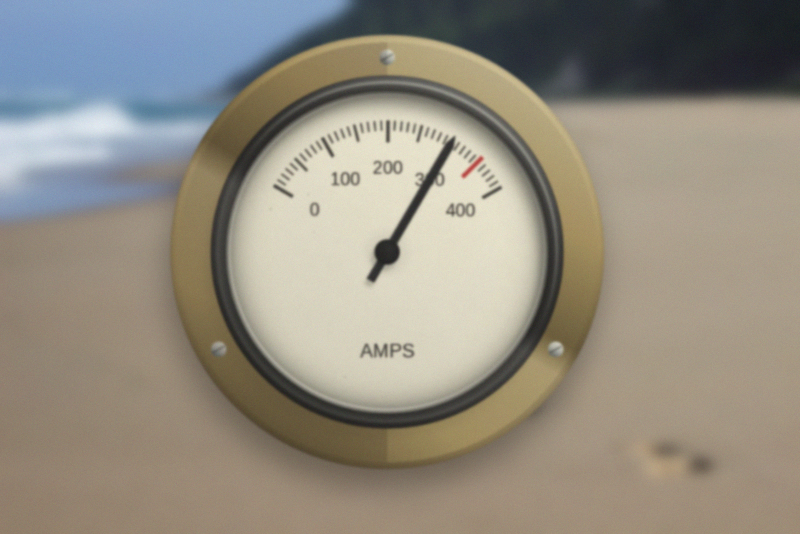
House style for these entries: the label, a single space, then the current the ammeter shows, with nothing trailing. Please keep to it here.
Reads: 300 A
